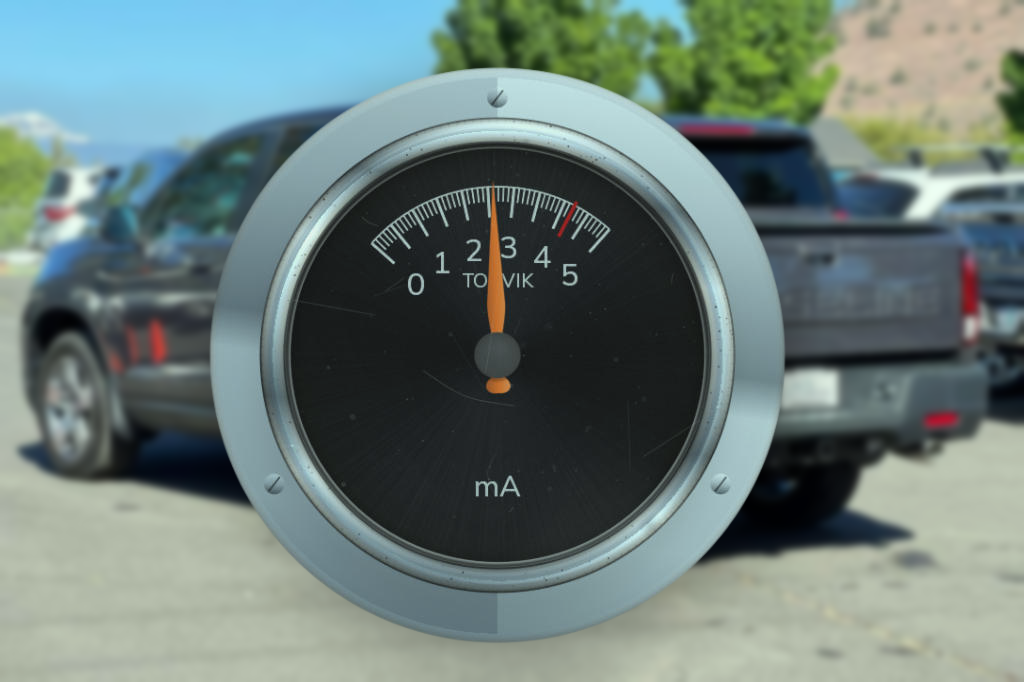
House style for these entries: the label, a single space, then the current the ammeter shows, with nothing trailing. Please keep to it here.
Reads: 2.6 mA
